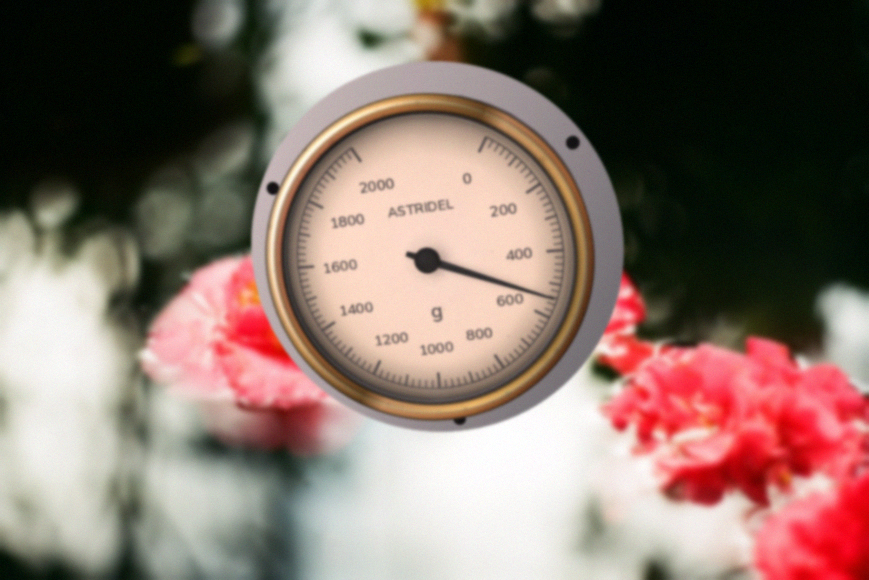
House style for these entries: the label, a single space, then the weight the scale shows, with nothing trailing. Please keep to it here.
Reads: 540 g
